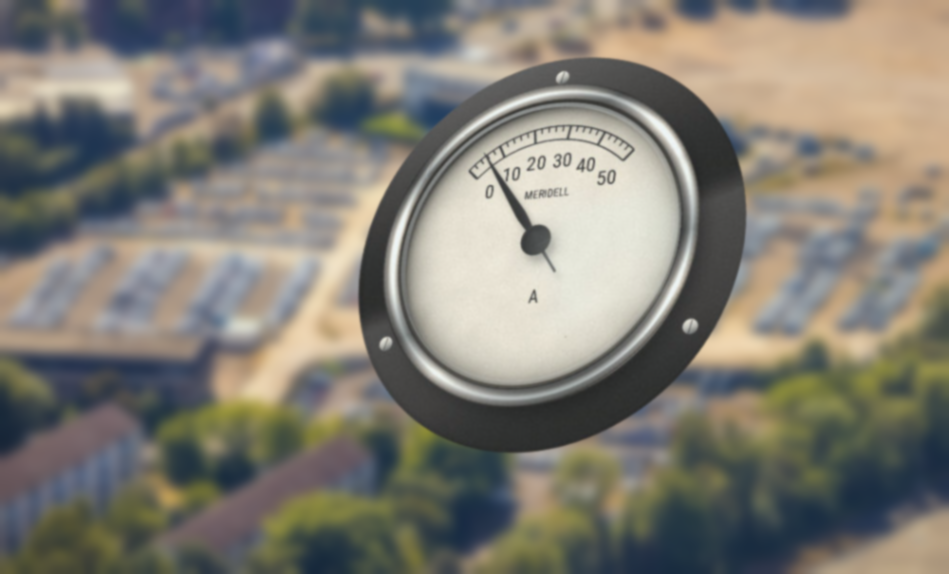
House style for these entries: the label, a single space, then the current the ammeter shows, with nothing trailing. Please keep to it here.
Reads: 6 A
